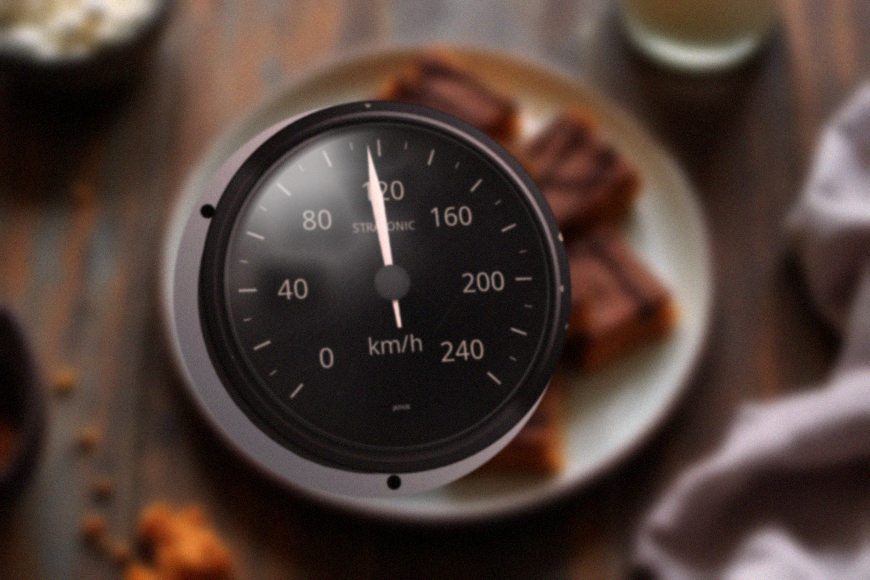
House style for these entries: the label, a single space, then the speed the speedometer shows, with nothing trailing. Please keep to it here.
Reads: 115 km/h
